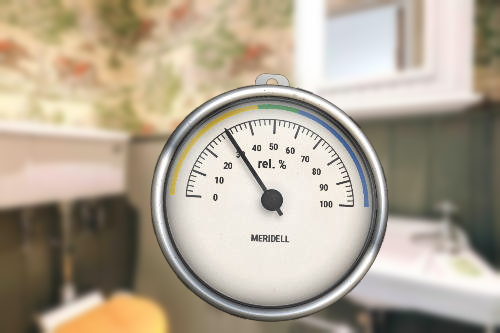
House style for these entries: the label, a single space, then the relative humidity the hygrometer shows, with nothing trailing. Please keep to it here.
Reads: 30 %
